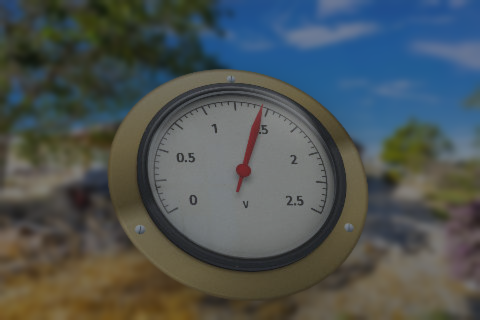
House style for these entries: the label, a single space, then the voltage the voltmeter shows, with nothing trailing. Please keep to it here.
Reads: 1.45 V
